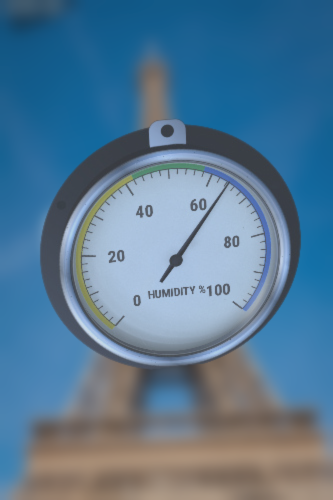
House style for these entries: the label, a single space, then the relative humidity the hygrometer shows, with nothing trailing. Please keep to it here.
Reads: 64 %
